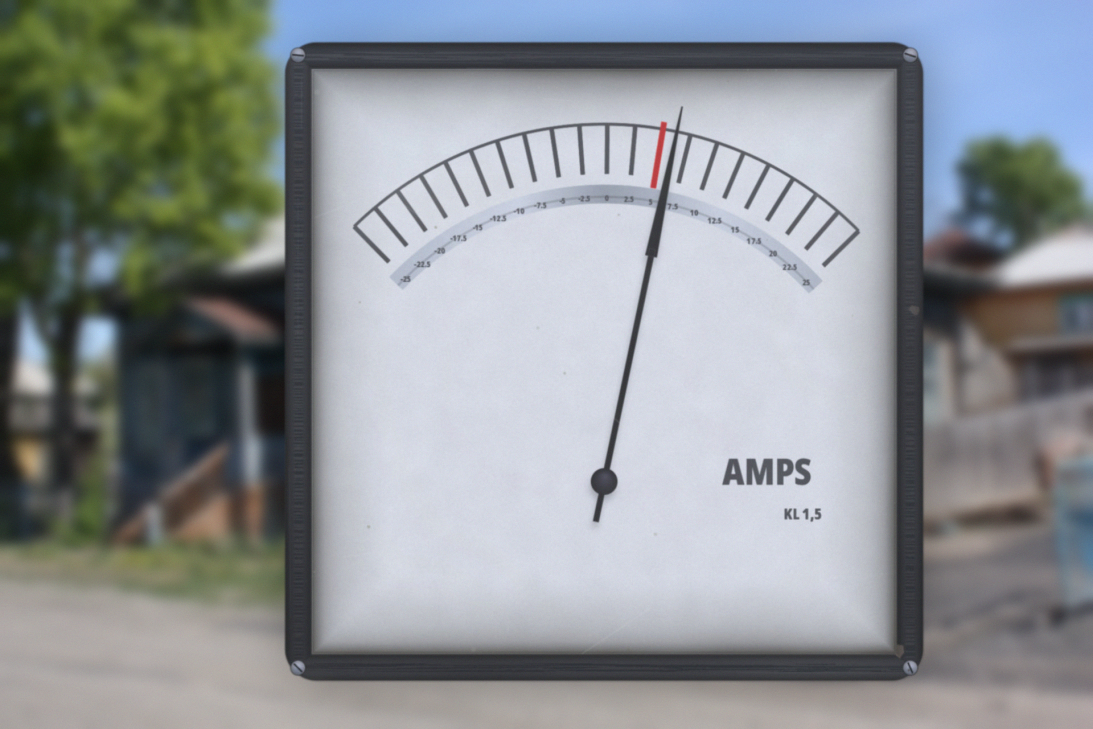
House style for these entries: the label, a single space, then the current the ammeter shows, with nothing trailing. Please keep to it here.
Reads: 6.25 A
